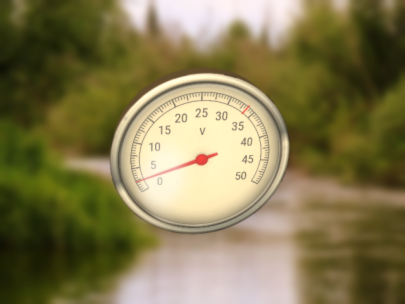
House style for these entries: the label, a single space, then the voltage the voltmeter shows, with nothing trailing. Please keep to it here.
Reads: 2.5 V
